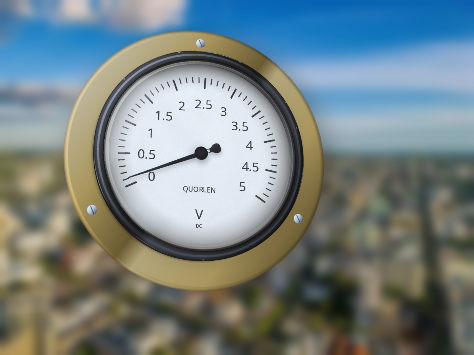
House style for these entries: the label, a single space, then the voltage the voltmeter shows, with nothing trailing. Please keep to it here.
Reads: 0.1 V
